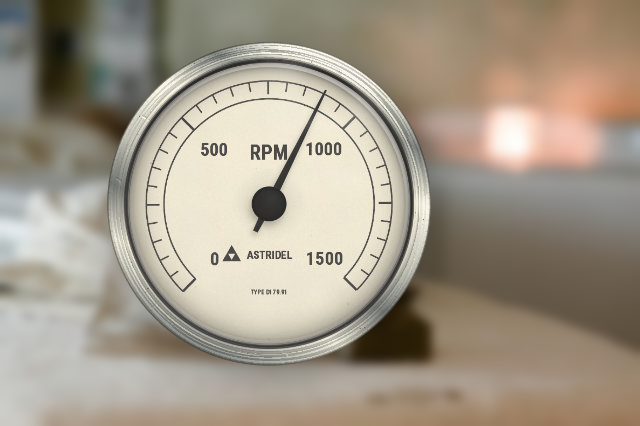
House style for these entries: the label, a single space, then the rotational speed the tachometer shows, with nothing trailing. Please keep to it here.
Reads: 900 rpm
